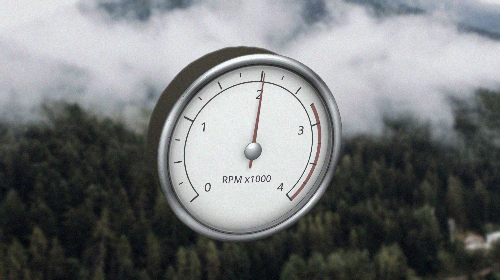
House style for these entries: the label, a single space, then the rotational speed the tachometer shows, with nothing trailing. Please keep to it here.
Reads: 2000 rpm
